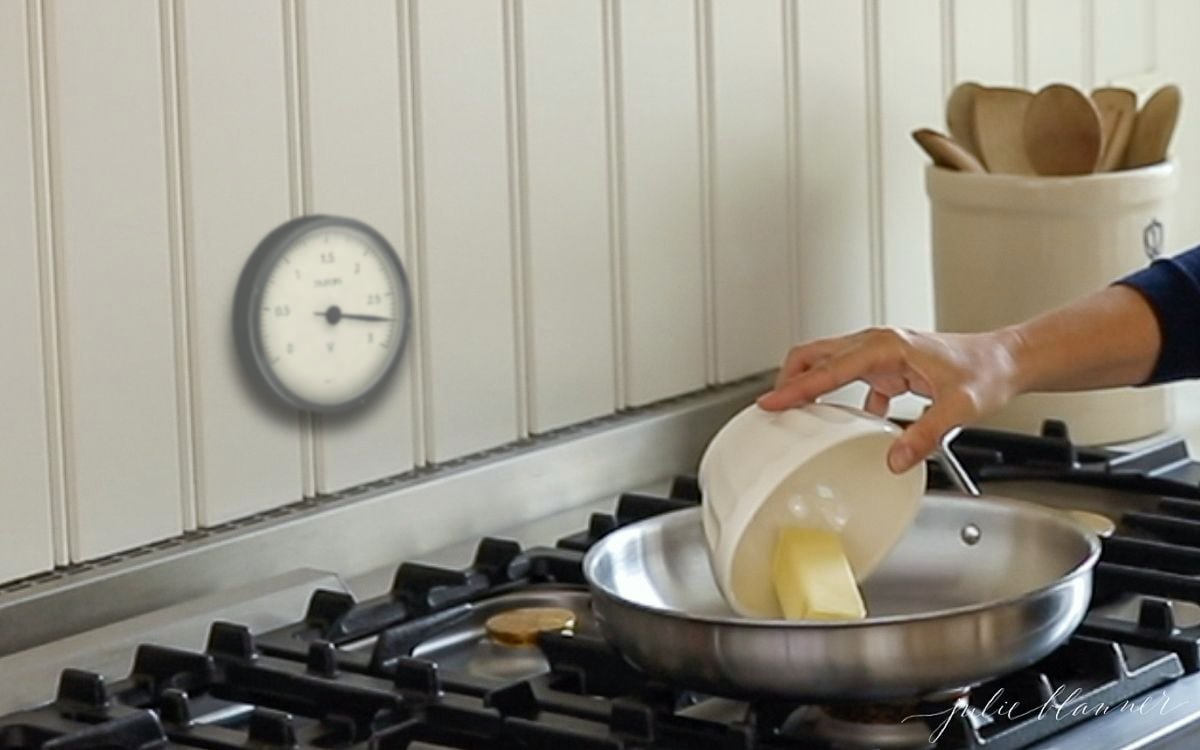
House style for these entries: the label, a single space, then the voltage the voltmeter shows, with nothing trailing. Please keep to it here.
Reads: 2.75 V
